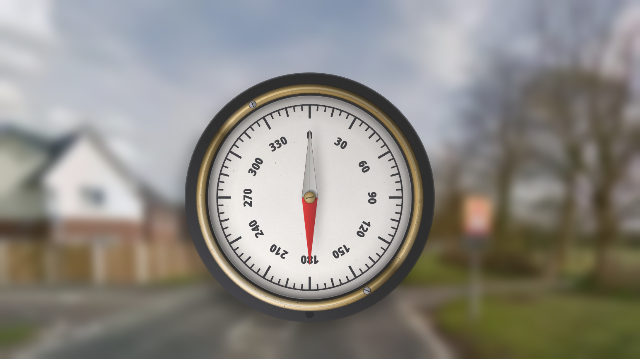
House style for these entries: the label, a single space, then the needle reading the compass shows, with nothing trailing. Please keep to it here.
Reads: 180 °
